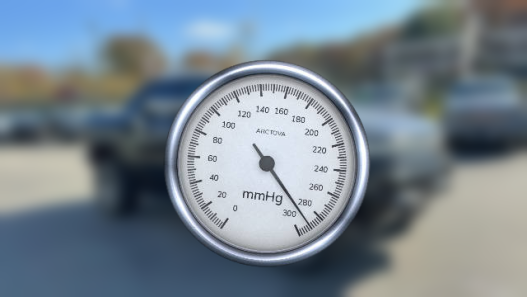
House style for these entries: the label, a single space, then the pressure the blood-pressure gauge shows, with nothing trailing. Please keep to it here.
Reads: 290 mmHg
